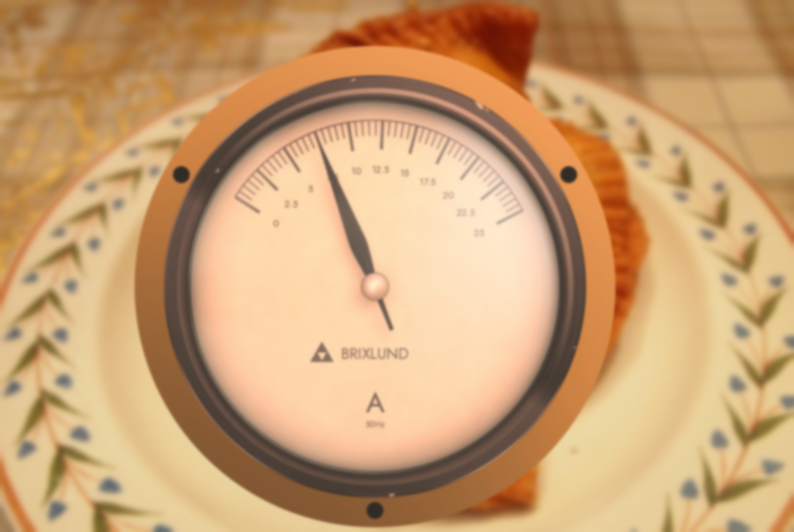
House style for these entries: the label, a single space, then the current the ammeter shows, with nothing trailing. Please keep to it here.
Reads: 7.5 A
